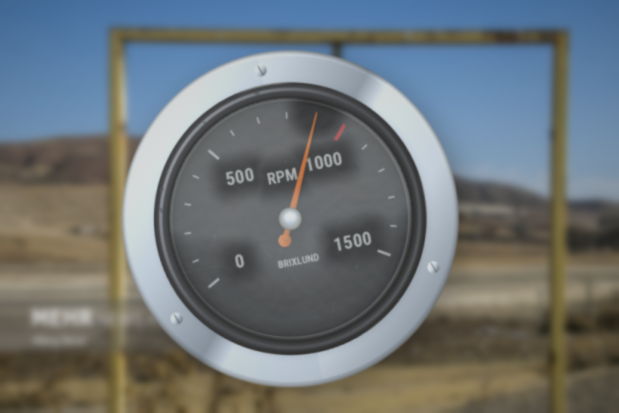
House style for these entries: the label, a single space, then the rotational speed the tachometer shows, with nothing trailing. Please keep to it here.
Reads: 900 rpm
